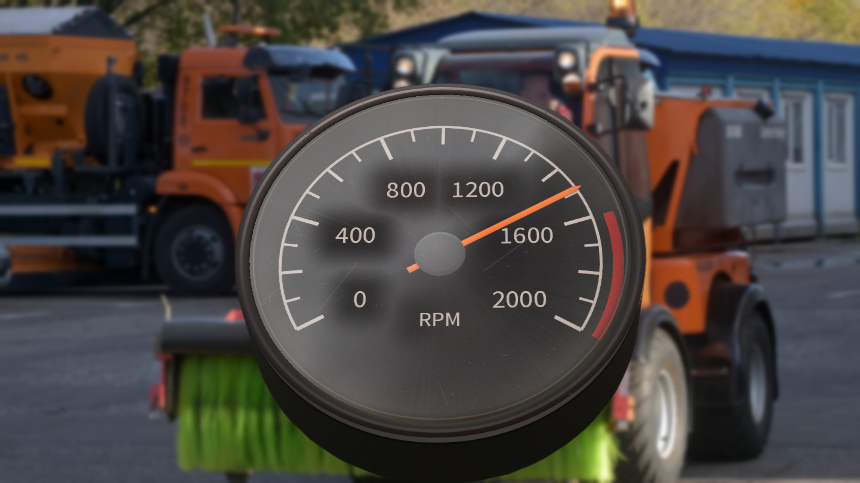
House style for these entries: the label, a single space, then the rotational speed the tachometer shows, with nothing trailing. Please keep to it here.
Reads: 1500 rpm
